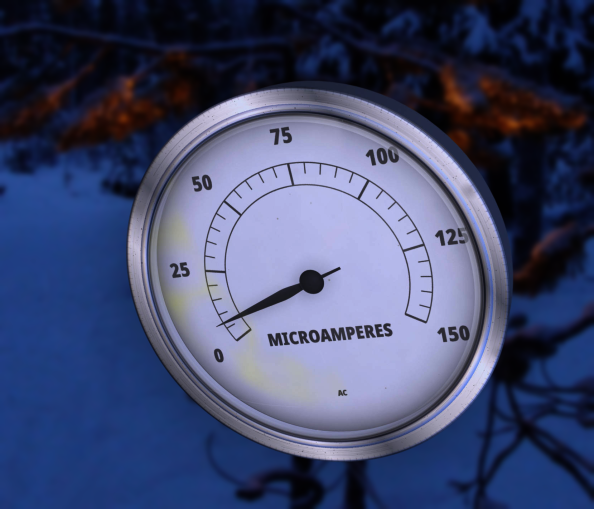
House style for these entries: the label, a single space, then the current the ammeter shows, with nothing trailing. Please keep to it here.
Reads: 7.5 µA
